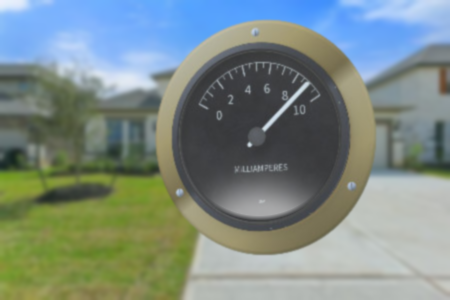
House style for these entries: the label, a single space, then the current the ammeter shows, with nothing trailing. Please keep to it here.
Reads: 9 mA
